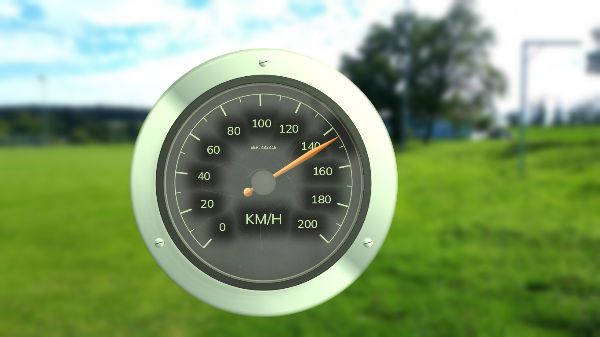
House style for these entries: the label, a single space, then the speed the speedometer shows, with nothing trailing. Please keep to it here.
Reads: 145 km/h
